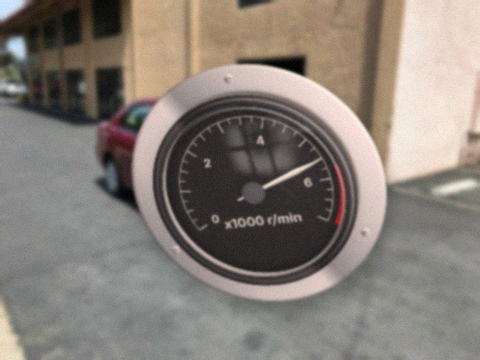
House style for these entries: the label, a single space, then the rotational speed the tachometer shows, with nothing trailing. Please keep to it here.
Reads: 5500 rpm
